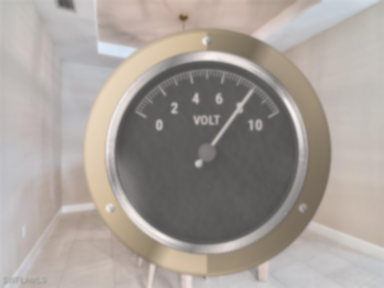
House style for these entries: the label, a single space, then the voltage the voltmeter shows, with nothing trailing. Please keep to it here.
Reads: 8 V
